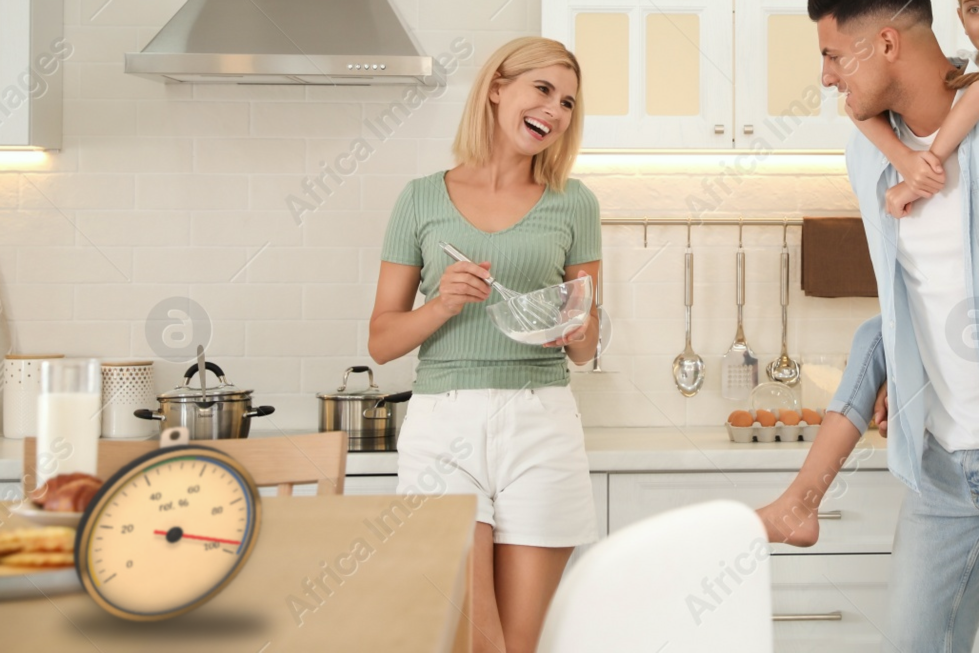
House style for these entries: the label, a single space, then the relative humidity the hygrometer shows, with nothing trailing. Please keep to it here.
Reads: 96 %
